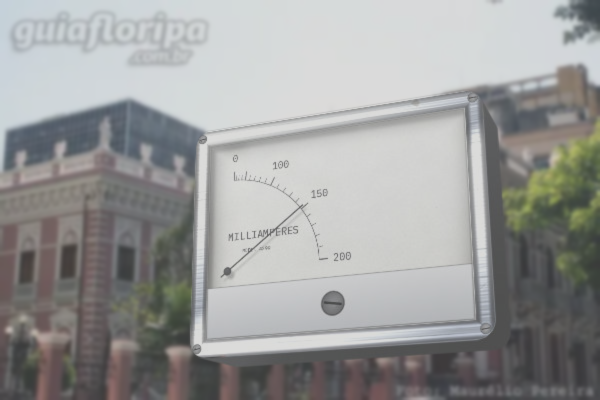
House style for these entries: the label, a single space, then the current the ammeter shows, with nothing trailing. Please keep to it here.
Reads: 150 mA
